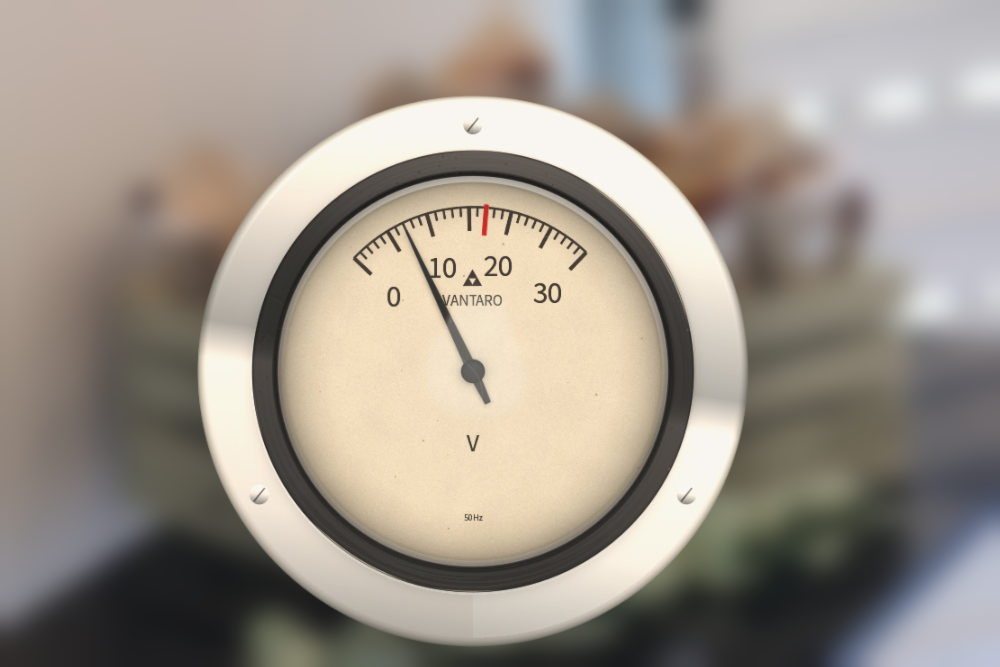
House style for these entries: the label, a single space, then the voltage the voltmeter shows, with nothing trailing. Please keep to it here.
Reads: 7 V
